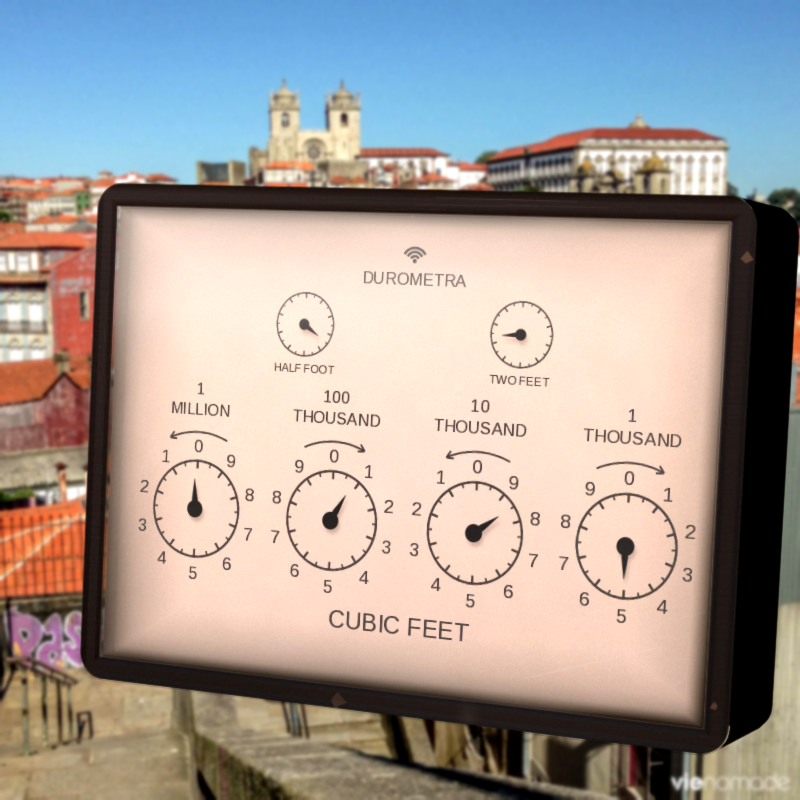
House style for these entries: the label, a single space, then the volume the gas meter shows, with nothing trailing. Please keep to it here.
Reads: 8500 ft³
